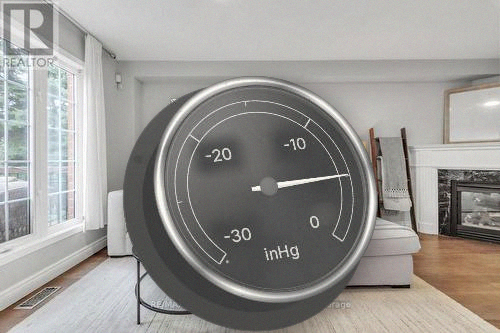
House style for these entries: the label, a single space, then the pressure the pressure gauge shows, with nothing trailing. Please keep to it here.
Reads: -5 inHg
